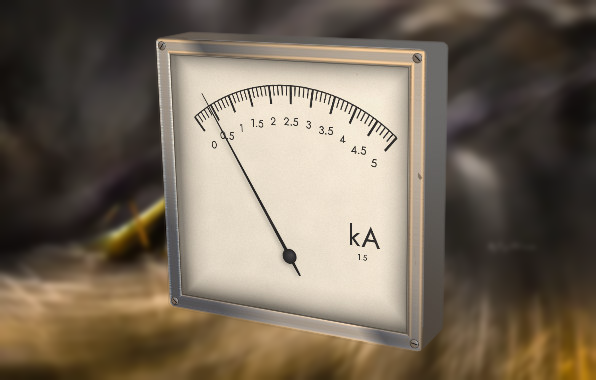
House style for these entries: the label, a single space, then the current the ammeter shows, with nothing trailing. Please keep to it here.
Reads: 0.5 kA
